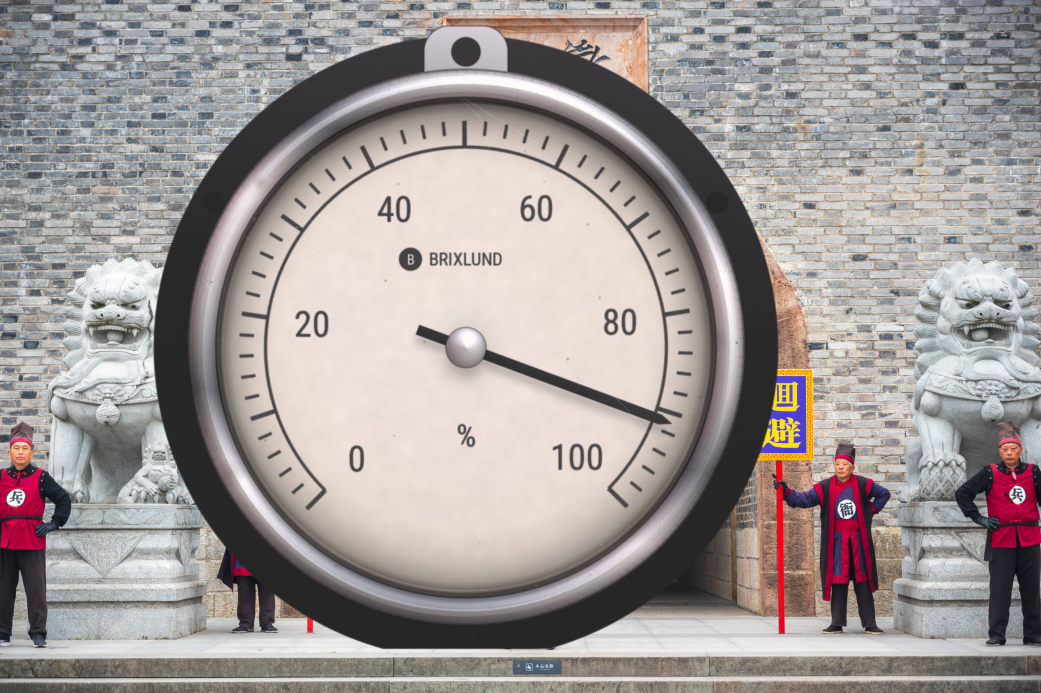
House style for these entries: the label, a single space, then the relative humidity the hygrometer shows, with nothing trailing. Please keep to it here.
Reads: 91 %
